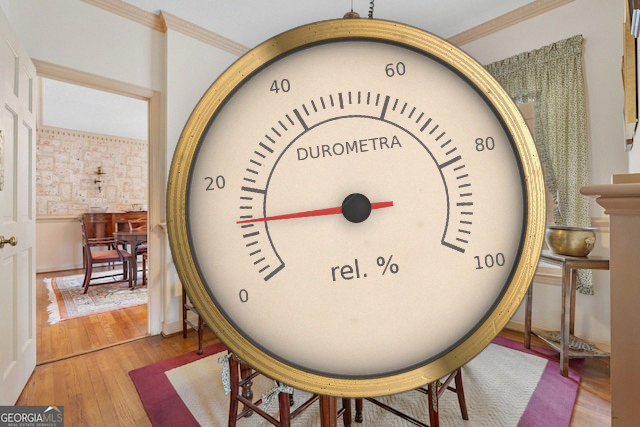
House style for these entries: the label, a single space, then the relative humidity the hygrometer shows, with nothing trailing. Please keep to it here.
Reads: 13 %
